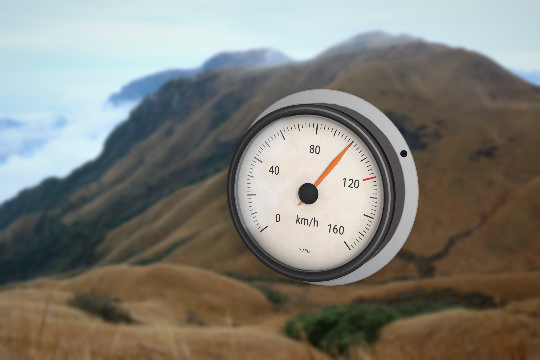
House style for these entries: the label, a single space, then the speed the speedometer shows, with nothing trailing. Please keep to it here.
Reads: 100 km/h
